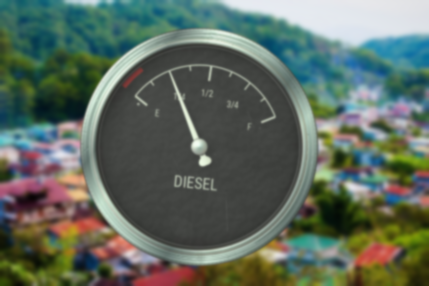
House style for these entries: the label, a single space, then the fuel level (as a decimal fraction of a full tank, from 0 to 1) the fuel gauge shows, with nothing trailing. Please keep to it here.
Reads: 0.25
